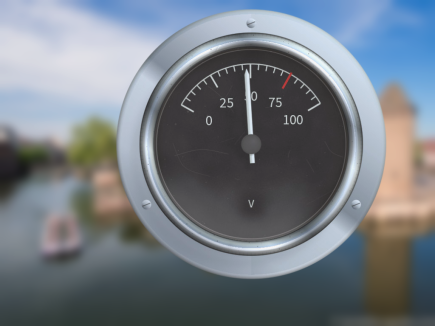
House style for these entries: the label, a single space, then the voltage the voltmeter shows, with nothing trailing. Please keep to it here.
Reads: 47.5 V
